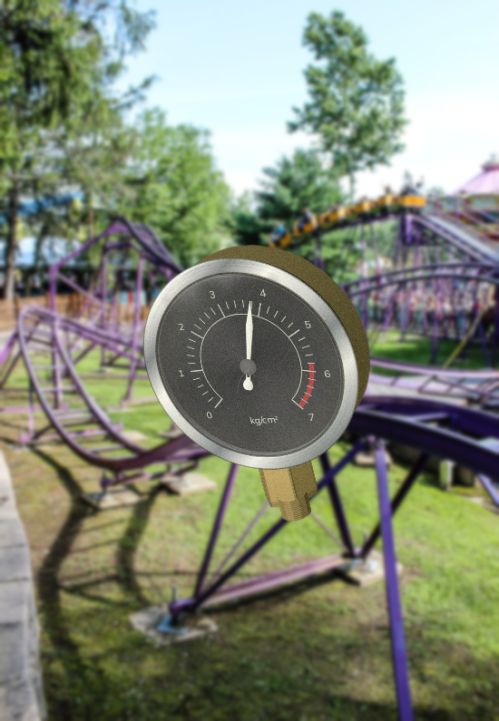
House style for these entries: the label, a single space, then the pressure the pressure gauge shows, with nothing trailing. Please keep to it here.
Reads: 3.8 kg/cm²
